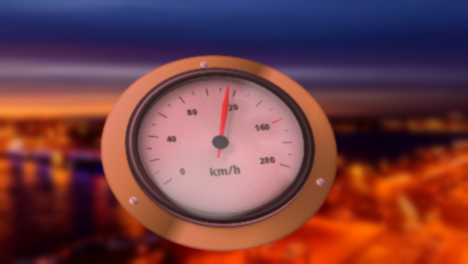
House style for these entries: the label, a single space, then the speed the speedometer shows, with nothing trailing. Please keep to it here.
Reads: 115 km/h
